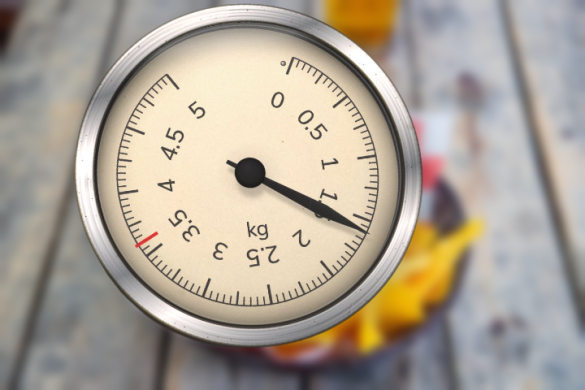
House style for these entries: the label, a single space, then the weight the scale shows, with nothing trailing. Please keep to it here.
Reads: 1.6 kg
